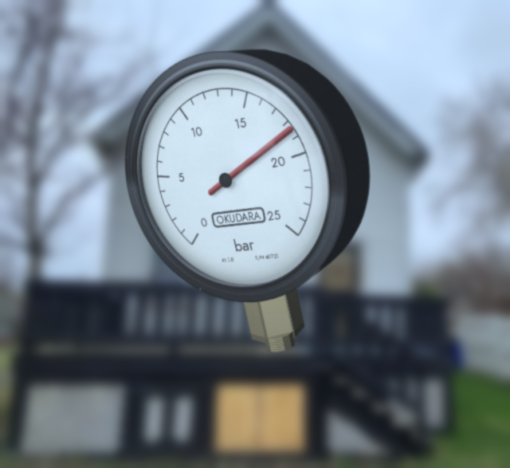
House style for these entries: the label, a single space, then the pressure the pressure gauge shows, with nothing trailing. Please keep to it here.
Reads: 18.5 bar
